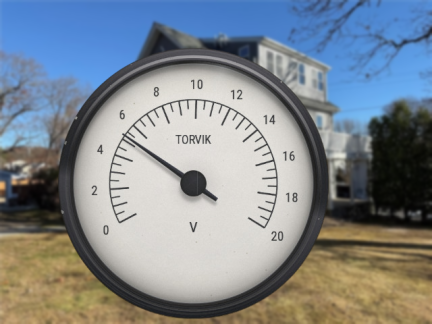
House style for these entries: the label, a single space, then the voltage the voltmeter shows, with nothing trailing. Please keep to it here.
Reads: 5.25 V
